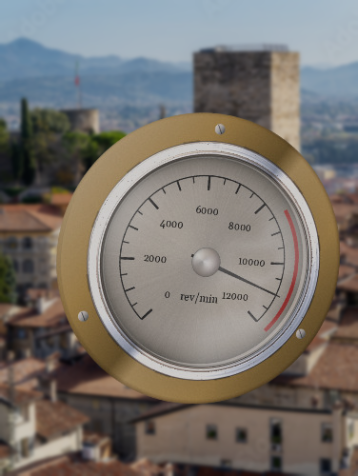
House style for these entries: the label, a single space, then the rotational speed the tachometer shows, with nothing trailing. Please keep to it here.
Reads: 11000 rpm
